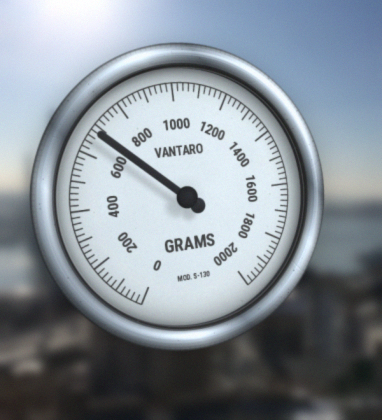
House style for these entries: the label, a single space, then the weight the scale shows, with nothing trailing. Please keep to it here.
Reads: 680 g
